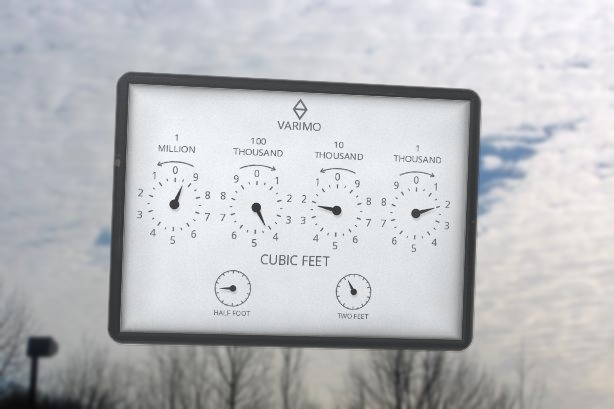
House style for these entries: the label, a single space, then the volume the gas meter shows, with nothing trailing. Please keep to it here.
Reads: 942200 ft³
